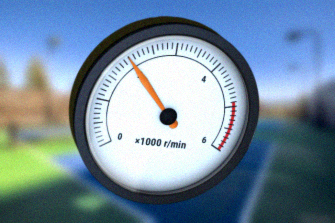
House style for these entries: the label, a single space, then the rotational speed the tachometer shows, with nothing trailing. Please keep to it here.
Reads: 2000 rpm
